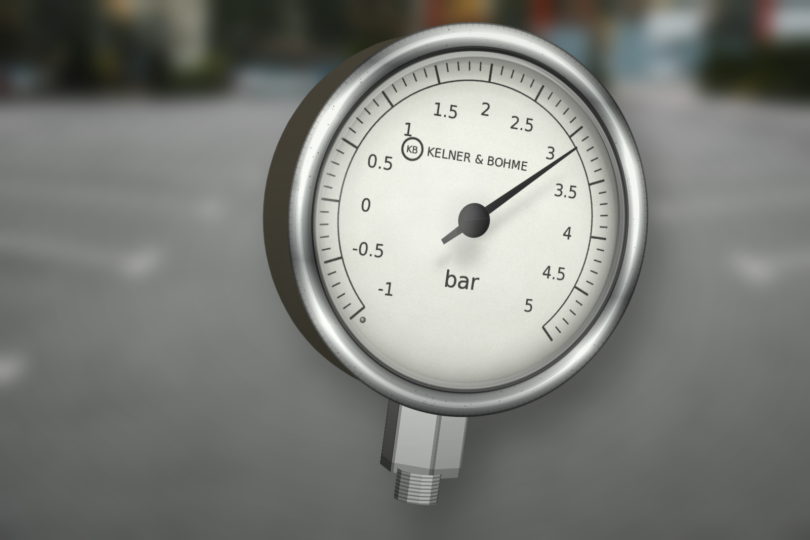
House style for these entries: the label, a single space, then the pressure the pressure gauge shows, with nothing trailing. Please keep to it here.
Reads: 3.1 bar
